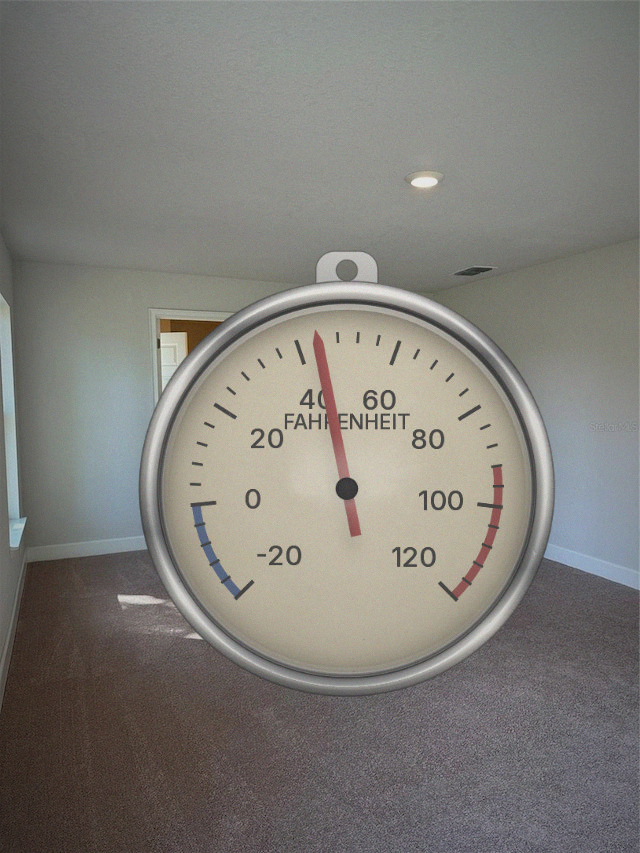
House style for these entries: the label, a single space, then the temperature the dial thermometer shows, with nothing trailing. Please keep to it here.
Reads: 44 °F
